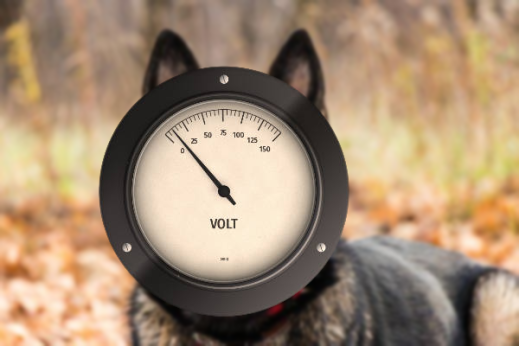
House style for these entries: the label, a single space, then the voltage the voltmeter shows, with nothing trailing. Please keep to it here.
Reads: 10 V
